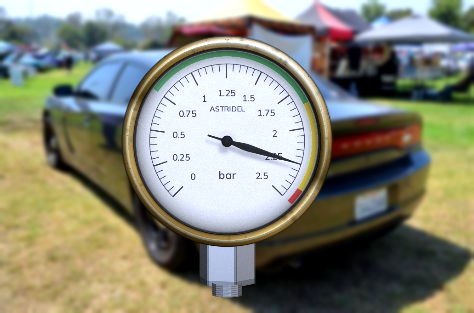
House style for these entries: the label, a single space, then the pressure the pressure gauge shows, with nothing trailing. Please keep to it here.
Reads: 2.25 bar
